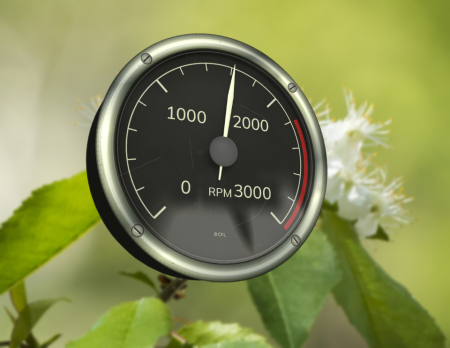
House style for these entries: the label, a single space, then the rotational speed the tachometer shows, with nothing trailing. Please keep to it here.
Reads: 1600 rpm
